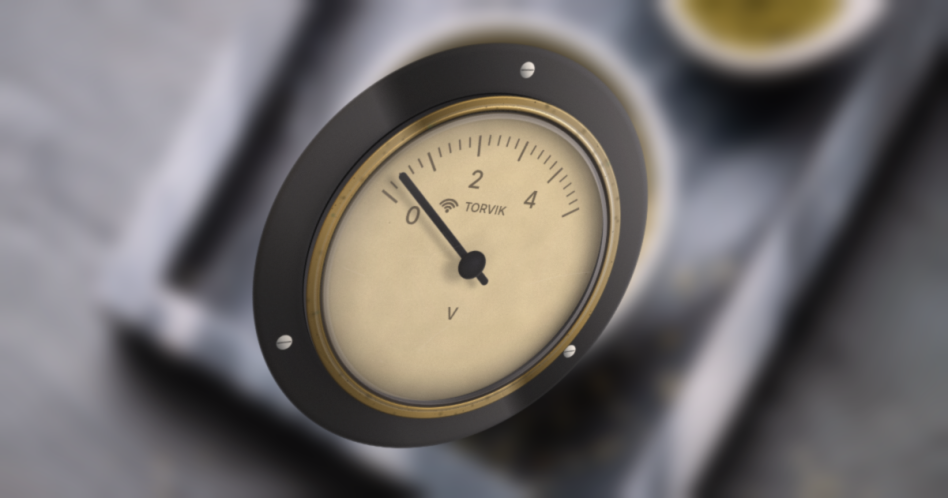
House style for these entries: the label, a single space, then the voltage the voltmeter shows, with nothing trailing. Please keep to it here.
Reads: 0.4 V
